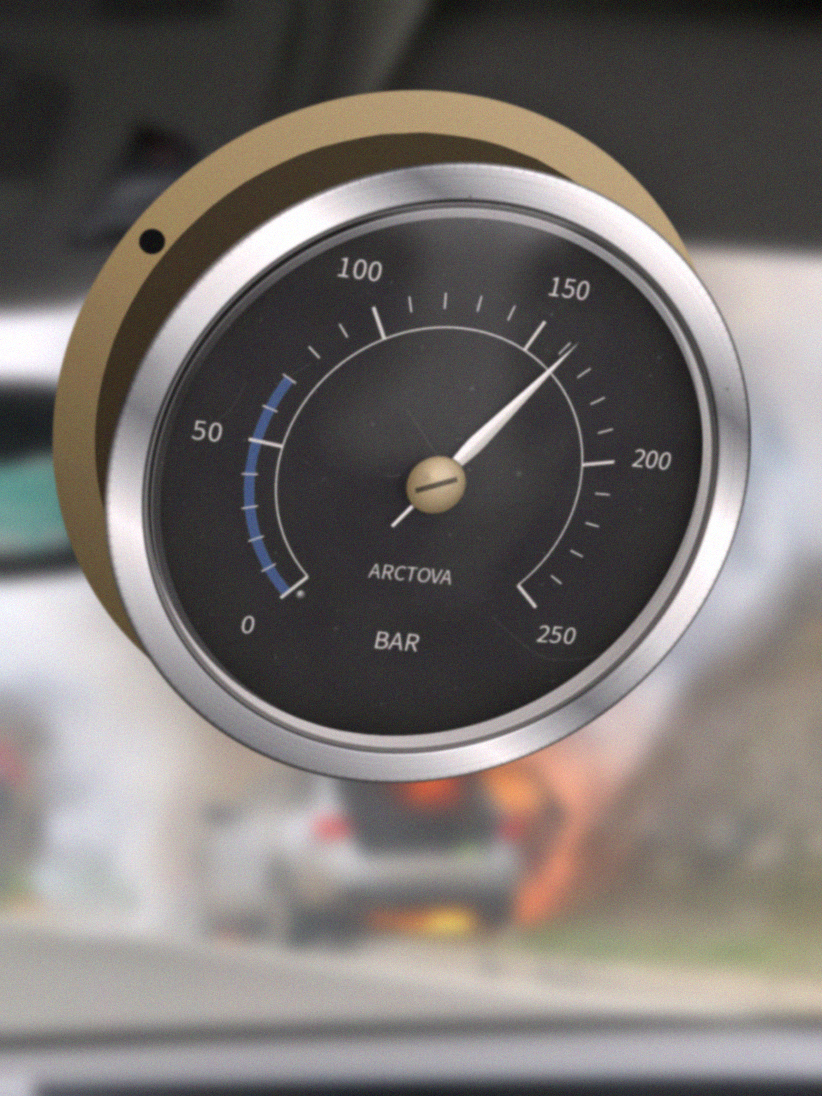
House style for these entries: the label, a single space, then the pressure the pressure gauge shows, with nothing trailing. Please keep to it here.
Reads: 160 bar
